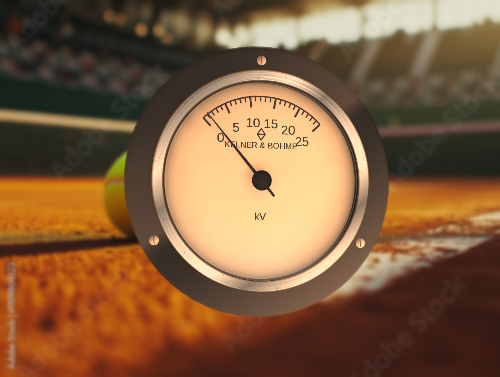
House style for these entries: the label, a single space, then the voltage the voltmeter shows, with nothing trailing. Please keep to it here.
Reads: 1 kV
